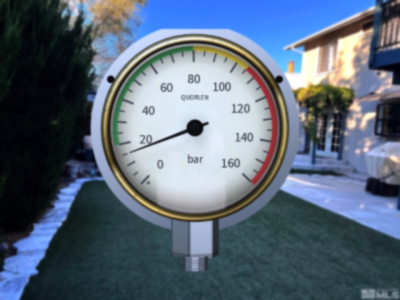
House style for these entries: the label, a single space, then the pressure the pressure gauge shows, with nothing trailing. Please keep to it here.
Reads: 15 bar
